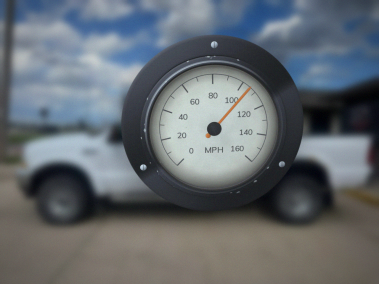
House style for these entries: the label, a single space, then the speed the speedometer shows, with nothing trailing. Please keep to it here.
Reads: 105 mph
